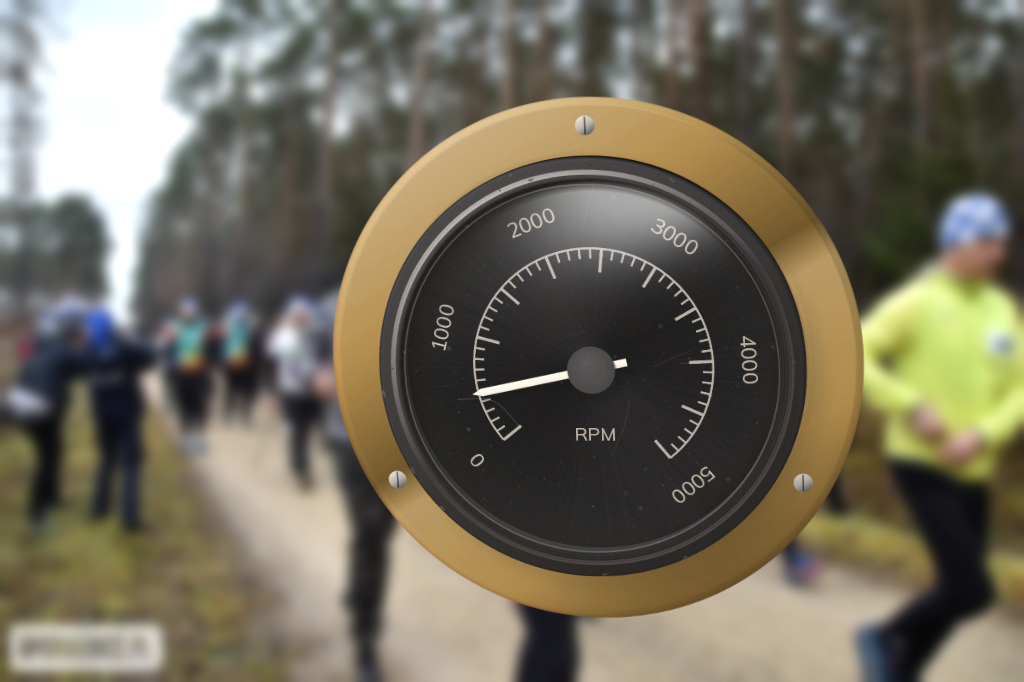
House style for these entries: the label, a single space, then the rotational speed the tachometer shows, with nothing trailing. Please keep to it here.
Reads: 500 rpm
